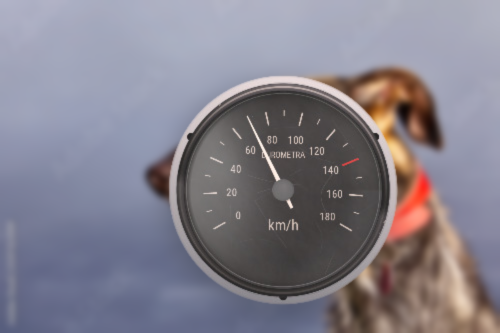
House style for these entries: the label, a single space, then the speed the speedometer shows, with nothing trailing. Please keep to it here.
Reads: 70 km/h
